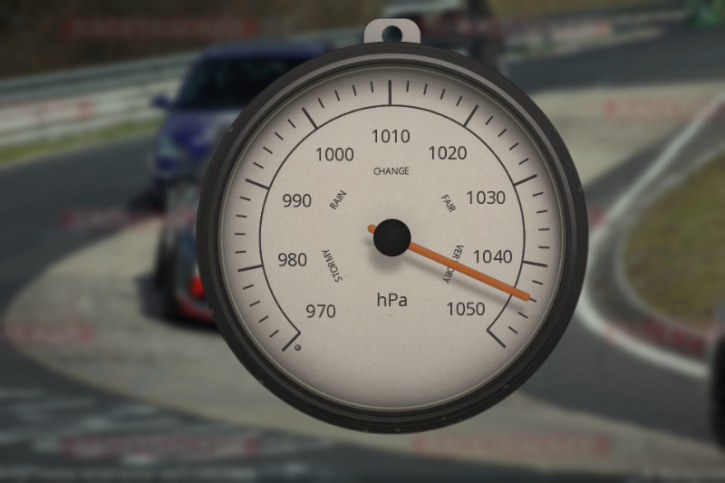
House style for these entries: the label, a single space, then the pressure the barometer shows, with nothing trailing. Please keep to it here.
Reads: 1044 hPa
